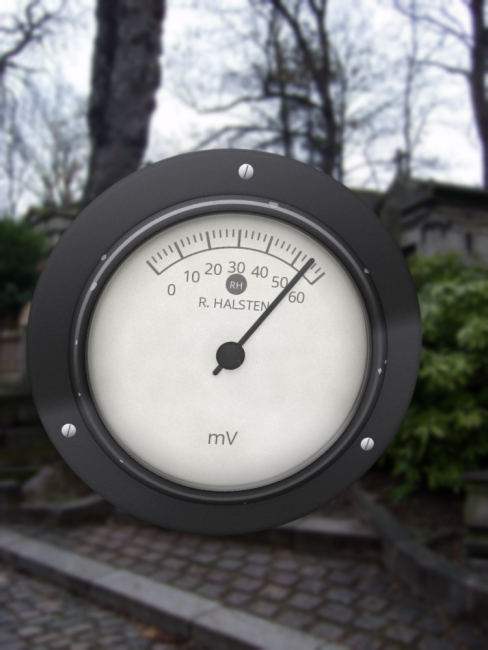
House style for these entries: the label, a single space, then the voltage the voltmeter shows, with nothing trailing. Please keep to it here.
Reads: 54 mV
